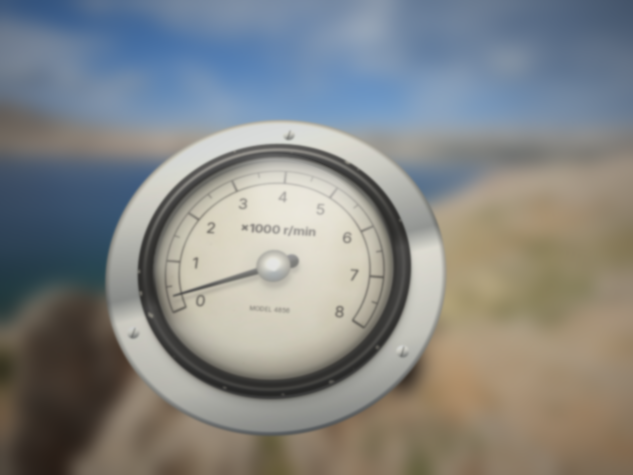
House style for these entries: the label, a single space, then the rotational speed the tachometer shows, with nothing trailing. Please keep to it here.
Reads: 250 rpm
